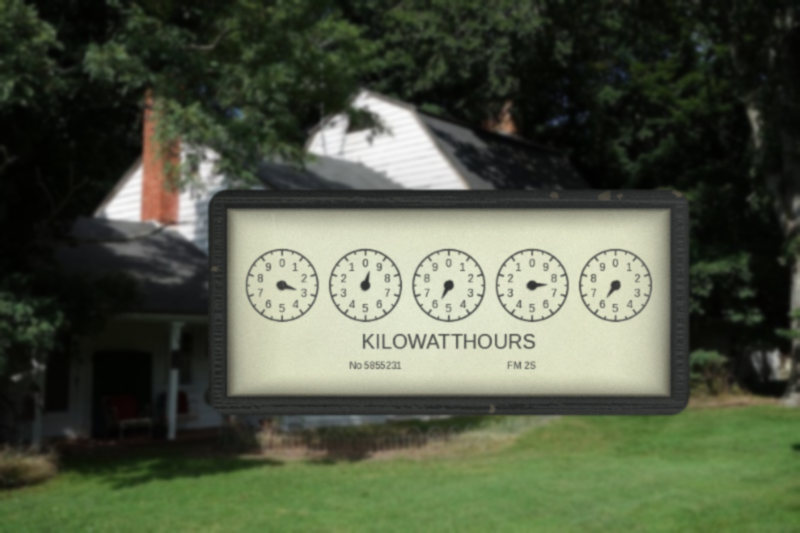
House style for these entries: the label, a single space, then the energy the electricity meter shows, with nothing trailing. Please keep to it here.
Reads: 29576 kWh
